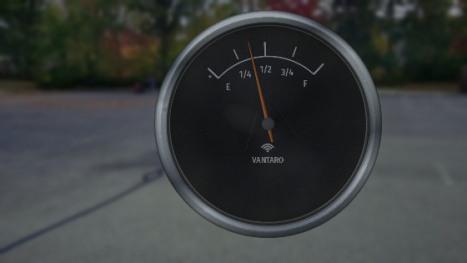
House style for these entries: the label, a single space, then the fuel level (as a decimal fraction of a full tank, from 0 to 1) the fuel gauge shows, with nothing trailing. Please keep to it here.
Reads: 0.375
